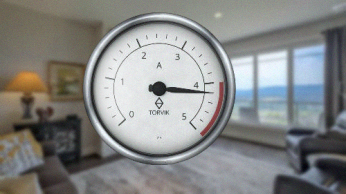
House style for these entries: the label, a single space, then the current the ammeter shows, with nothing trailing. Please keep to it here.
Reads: 4.2 A
